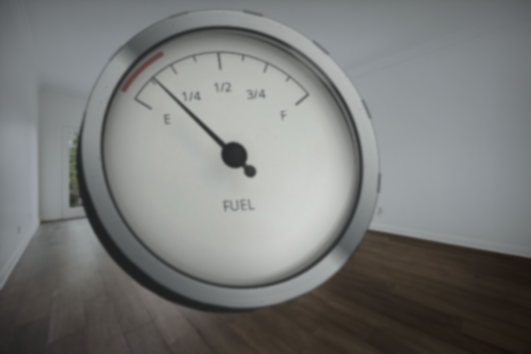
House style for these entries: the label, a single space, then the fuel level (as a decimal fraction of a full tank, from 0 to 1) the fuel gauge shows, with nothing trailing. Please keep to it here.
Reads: 0.125
